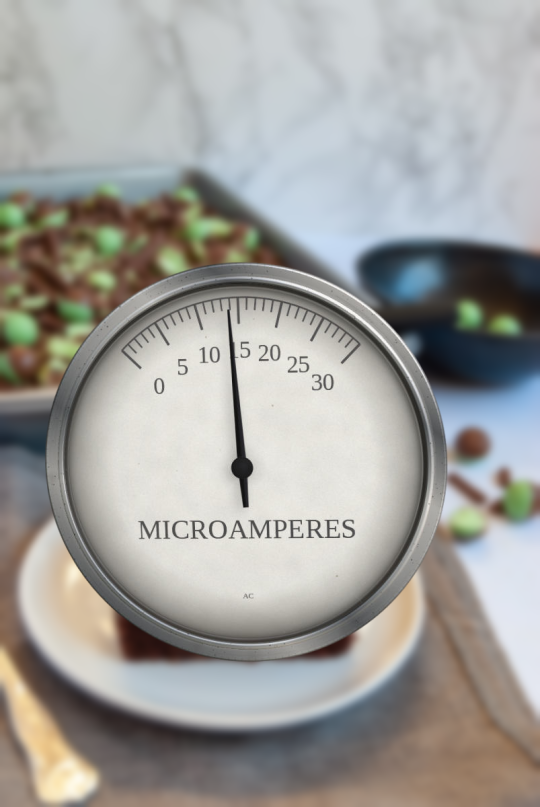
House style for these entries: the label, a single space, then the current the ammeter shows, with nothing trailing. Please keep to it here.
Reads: 14 µA
